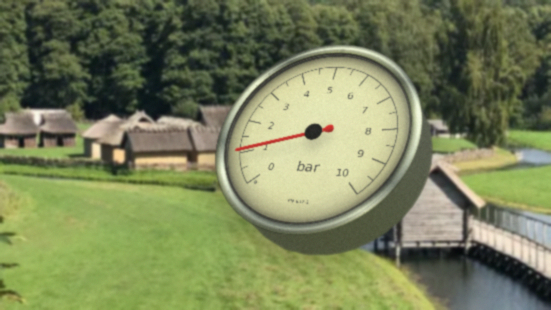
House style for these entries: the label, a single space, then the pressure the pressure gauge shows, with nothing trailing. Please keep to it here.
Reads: 1 bar
